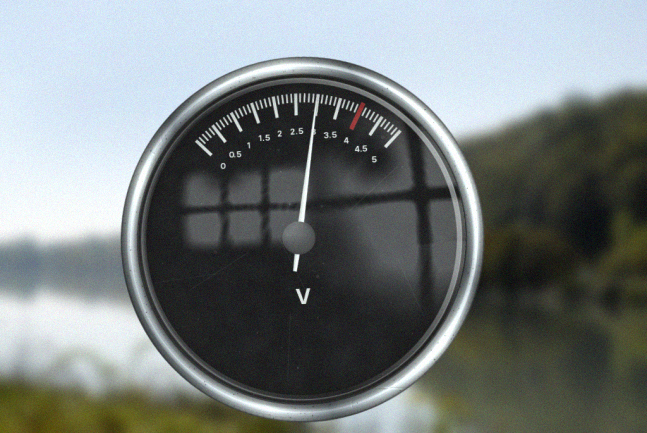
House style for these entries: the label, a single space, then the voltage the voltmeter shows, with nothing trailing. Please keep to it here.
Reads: 3 V
